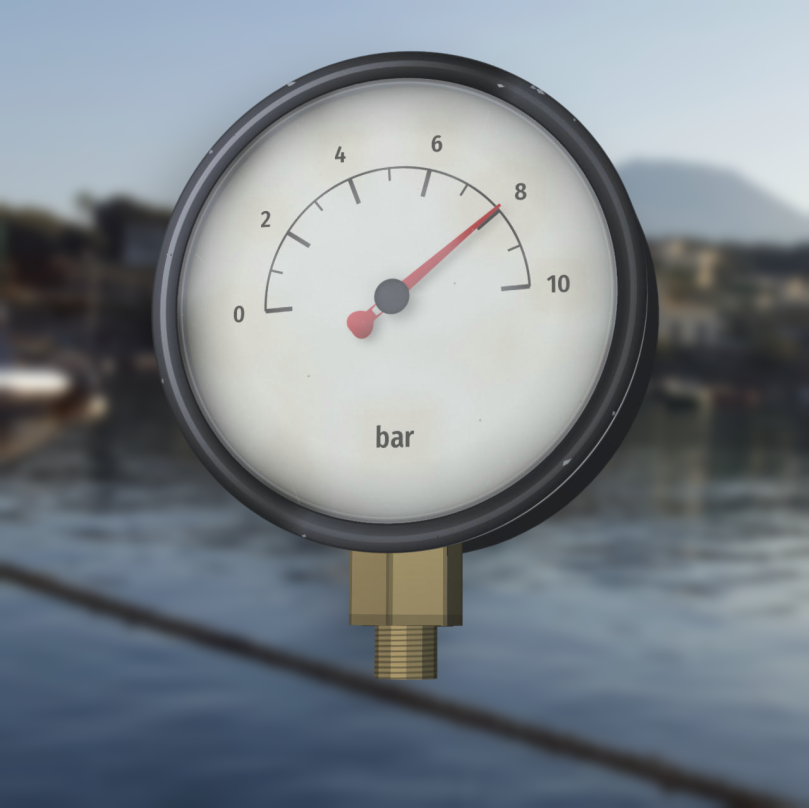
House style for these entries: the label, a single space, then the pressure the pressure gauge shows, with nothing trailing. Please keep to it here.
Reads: 8 bar
